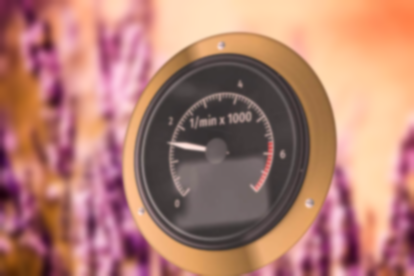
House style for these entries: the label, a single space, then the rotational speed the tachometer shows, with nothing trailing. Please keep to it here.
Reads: 1500 rpm
